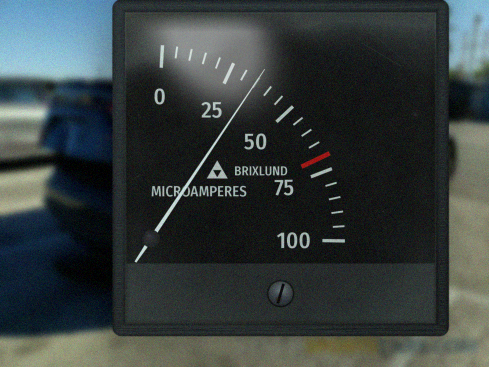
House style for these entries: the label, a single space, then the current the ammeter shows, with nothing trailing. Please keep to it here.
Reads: 35 µA
